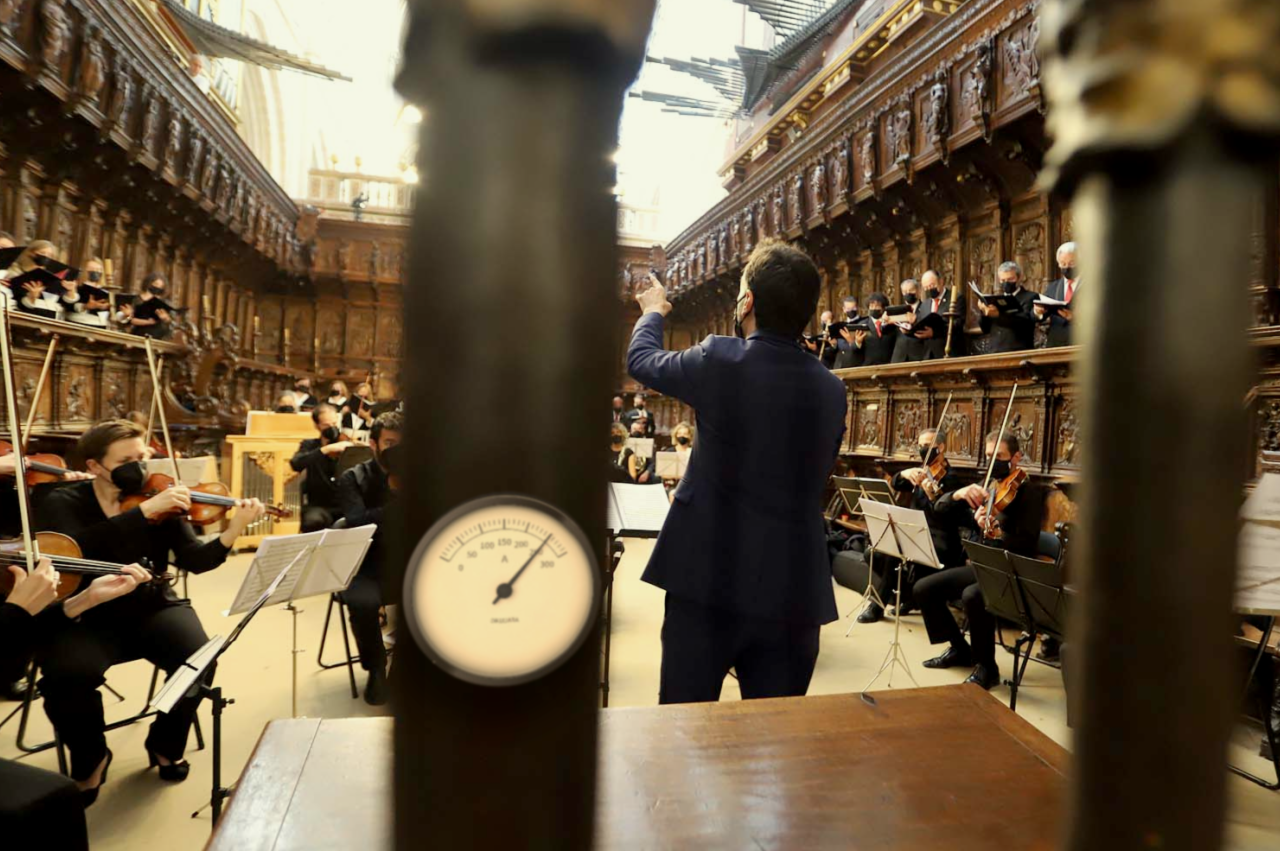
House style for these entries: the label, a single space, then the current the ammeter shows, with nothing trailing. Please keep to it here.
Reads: 250 A
